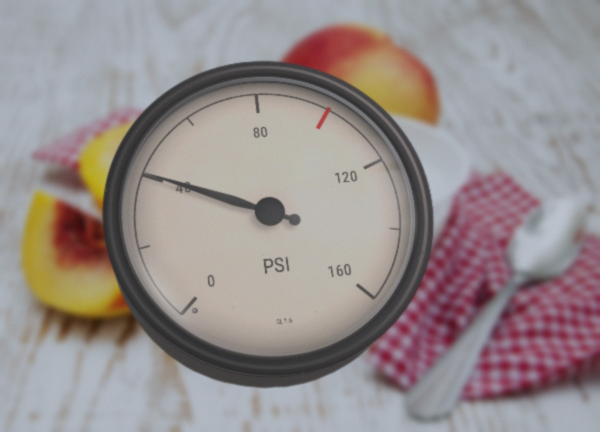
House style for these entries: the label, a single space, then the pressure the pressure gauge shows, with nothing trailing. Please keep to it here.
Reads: 40 psi
